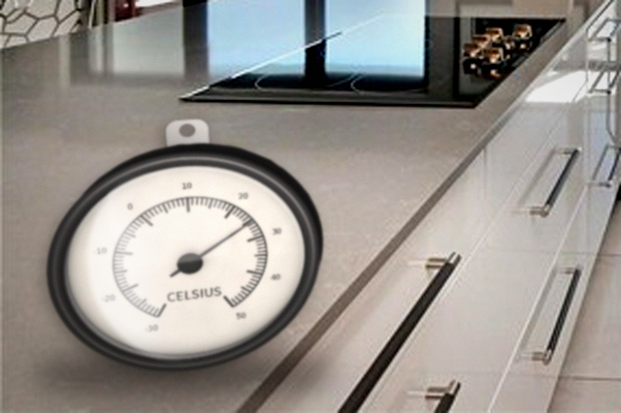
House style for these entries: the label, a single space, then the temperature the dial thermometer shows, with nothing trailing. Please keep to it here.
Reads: 25 °C
